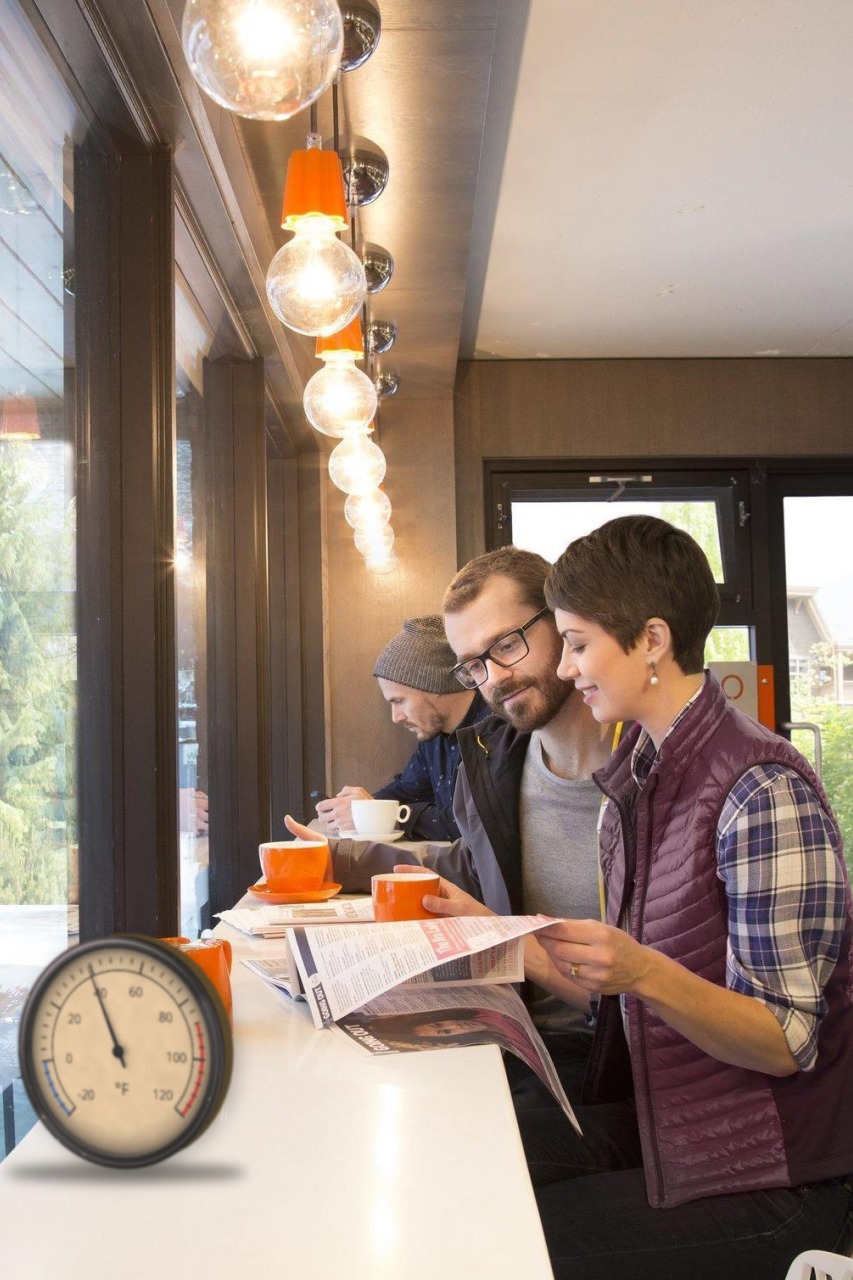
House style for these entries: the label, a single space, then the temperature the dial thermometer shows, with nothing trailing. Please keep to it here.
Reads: 40 °F
